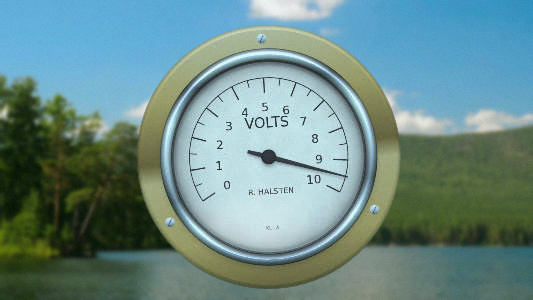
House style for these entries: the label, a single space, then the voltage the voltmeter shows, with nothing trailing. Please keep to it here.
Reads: 9.5 V
